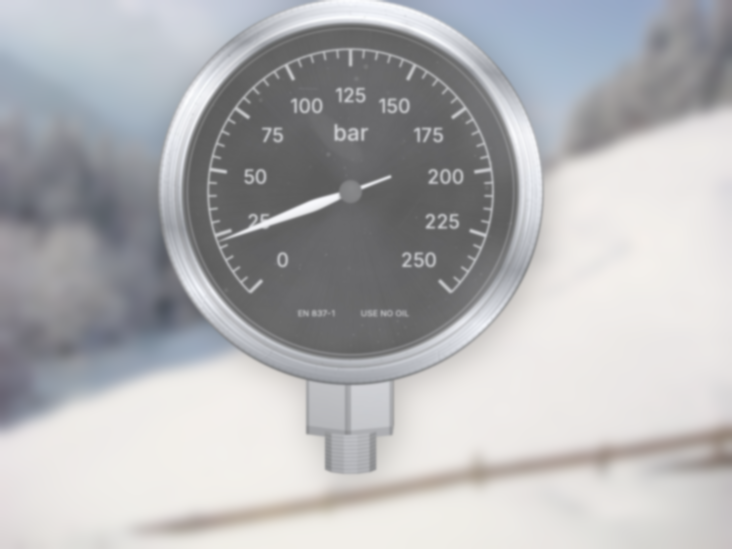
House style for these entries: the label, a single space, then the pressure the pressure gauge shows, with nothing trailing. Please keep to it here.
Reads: 22.5 bar
